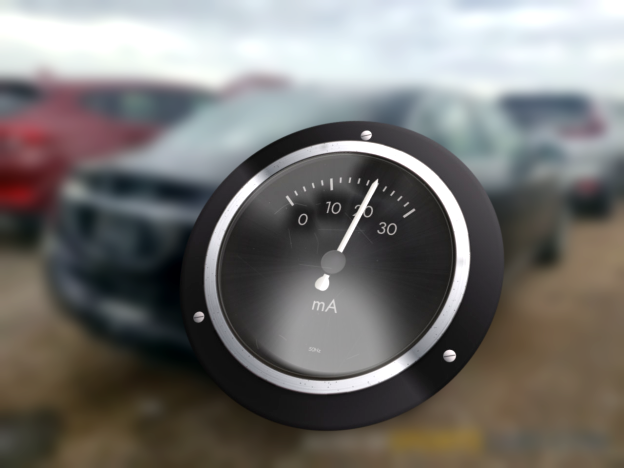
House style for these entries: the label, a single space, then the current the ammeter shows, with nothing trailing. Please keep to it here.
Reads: 20 mA
